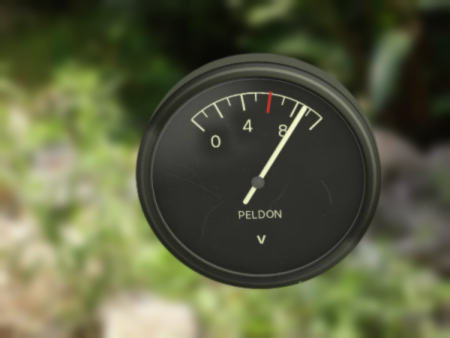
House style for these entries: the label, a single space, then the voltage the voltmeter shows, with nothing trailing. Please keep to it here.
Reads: 8.5 V
